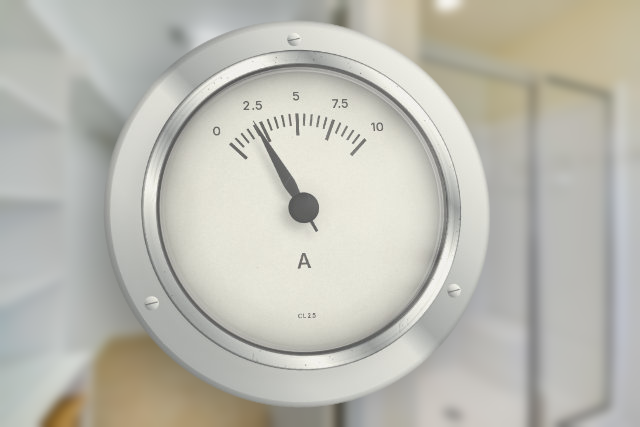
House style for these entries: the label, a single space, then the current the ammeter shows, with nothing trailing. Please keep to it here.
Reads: 2 A
